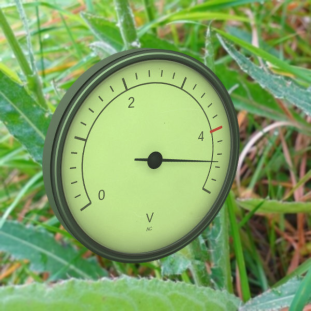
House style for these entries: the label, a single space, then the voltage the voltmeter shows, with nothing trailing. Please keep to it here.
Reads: 4.5 V
